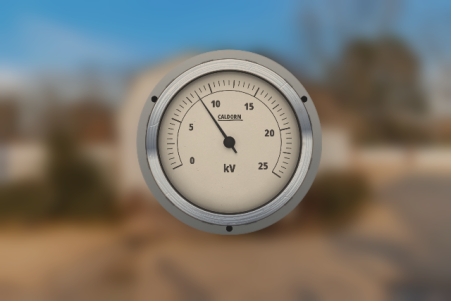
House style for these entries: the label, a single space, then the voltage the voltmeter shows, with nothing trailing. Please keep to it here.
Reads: 8.5 kV
